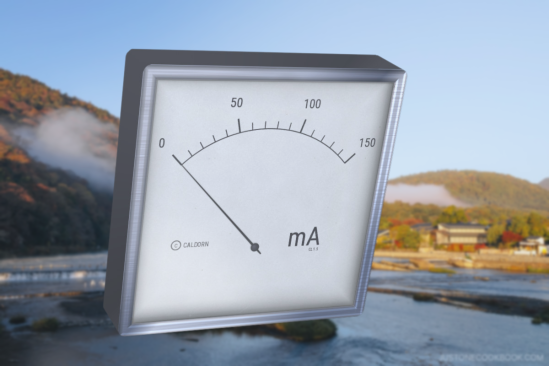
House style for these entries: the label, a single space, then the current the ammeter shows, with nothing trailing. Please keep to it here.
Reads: 0 mA
